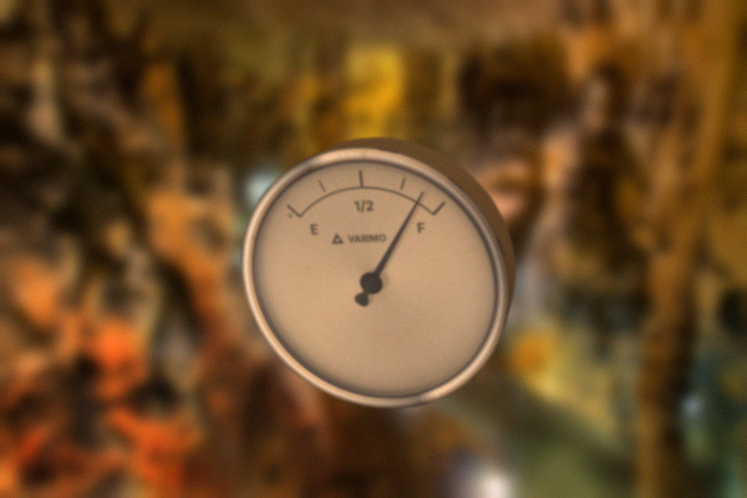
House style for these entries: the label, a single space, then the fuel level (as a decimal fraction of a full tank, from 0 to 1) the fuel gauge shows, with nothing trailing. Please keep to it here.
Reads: 0.875
